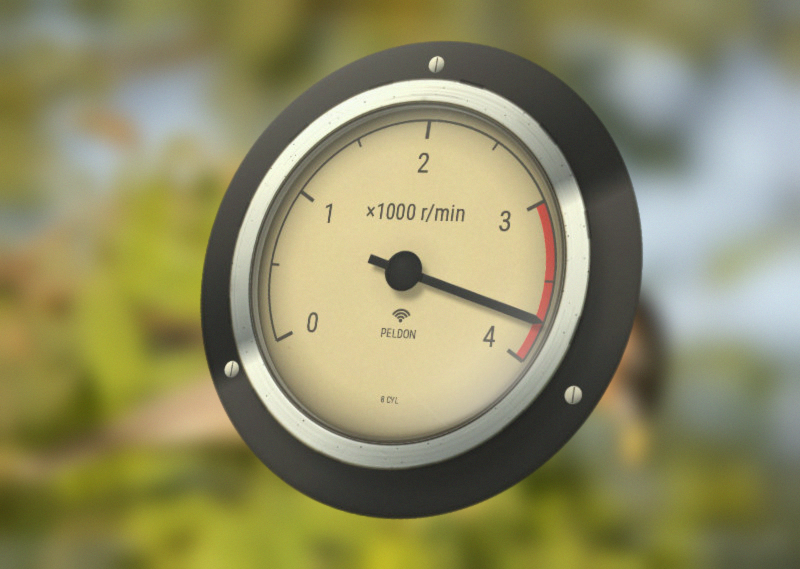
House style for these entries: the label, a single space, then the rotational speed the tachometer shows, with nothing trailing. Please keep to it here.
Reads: 3750 rpm
